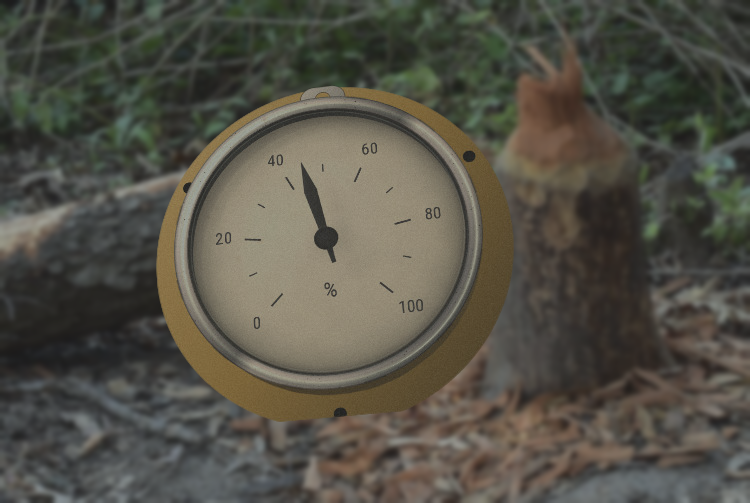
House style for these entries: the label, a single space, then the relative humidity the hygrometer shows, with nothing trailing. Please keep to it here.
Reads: 45 %
